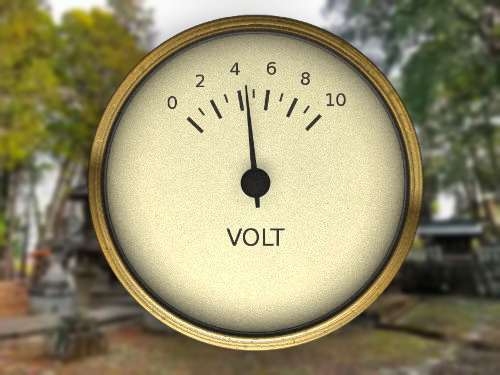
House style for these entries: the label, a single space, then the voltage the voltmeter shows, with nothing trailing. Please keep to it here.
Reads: 4.5 V
